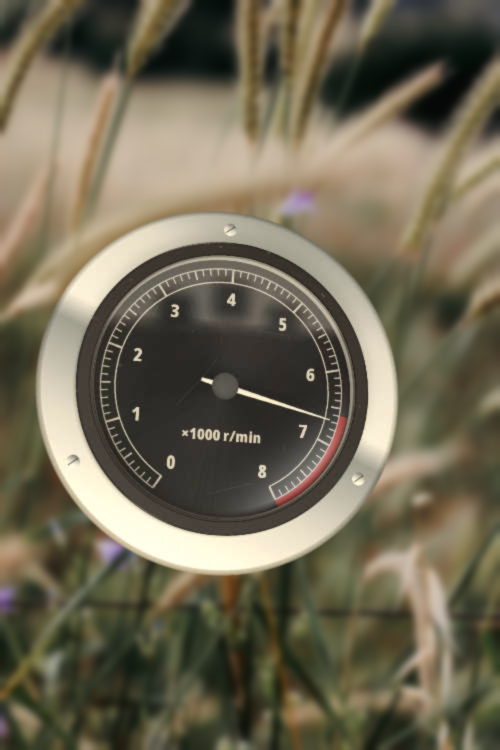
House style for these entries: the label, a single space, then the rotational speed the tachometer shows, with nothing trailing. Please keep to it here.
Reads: 6700 rpm
